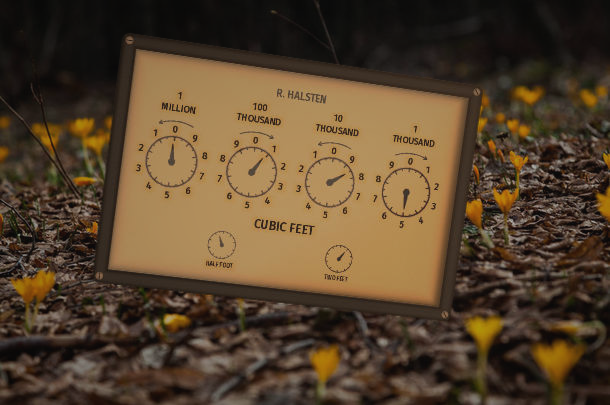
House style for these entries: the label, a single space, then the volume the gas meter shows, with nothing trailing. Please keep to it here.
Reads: 8500 ft³
